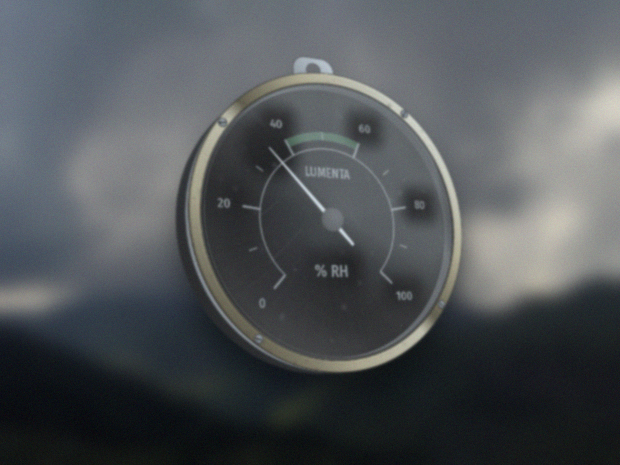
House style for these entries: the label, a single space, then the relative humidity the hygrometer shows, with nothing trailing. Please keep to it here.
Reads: 35 %
